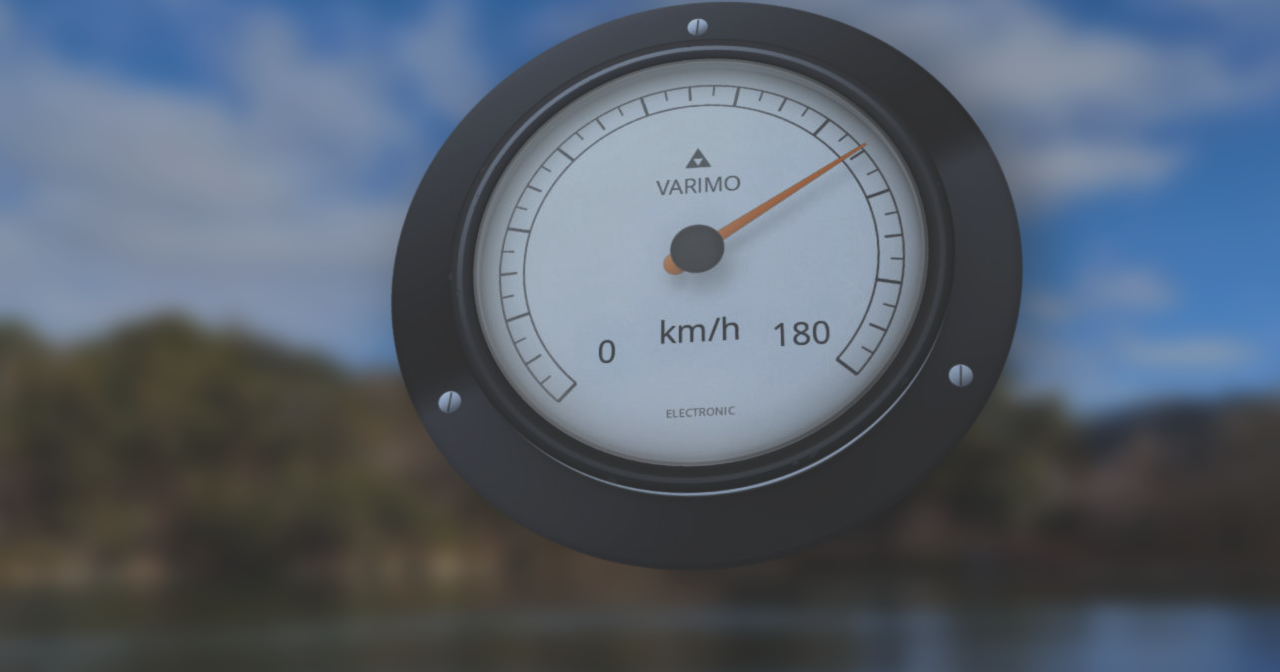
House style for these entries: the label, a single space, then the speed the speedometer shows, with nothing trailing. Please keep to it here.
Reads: 130 km/h
